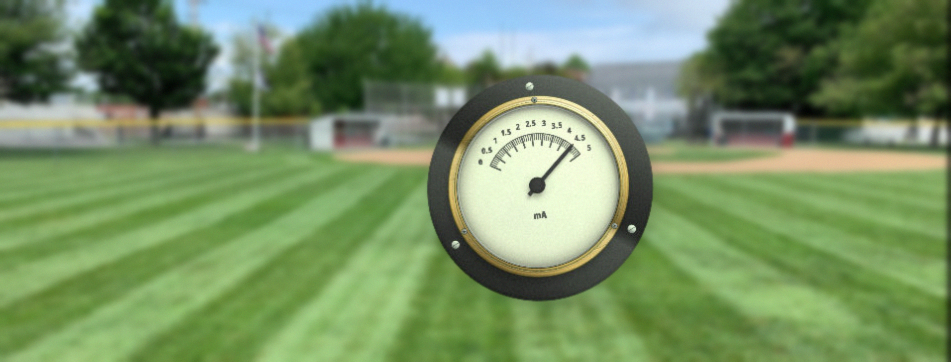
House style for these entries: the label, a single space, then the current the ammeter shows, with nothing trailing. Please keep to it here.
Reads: 4.5 mA
